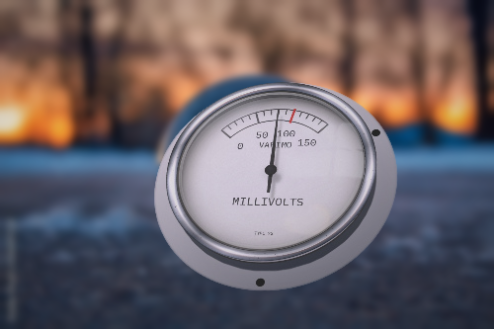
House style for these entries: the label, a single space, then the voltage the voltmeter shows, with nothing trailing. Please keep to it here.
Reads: 80 mV
